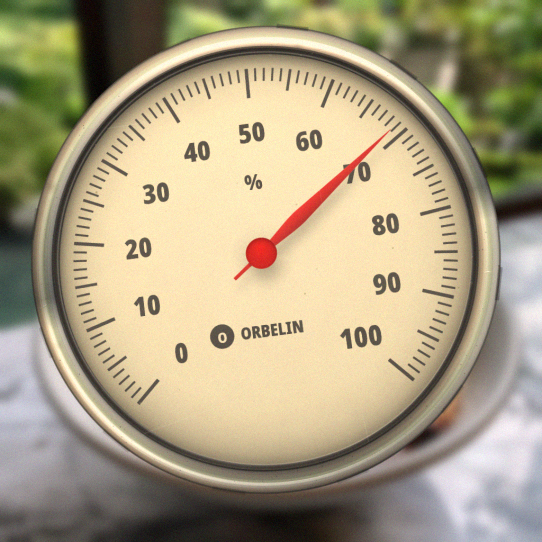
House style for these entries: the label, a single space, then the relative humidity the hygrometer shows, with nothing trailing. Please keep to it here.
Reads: 69 %
